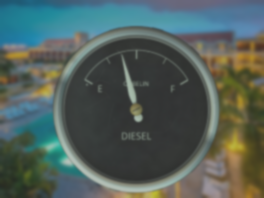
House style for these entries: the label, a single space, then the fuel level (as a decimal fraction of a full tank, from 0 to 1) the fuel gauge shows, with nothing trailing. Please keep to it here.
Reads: 0.375
